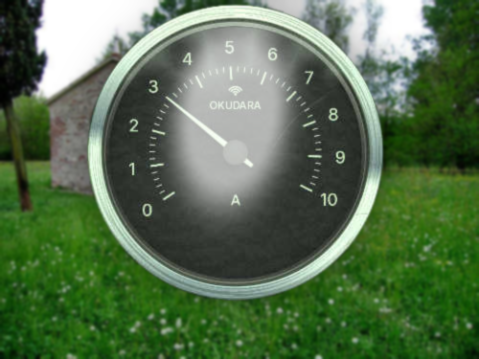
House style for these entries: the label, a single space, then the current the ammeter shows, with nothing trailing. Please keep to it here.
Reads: 3 A
